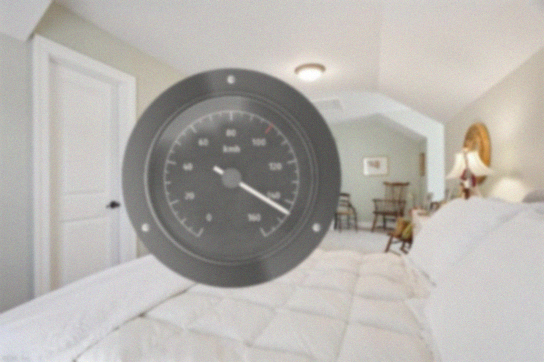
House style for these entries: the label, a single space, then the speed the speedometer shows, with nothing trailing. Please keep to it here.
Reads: 145 km/h
